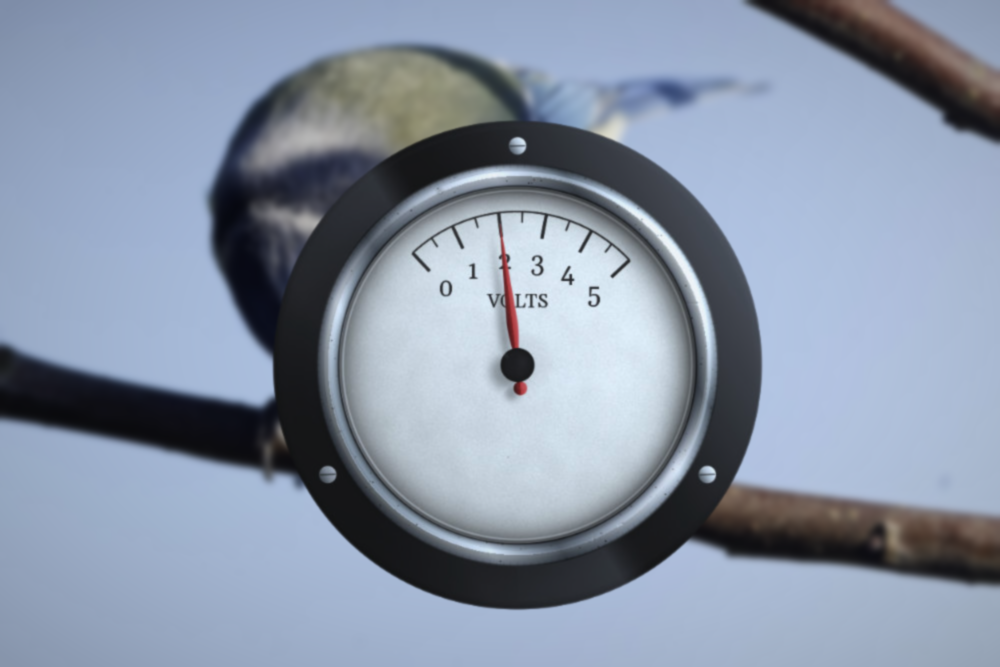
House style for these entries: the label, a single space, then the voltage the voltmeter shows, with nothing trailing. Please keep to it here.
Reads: 2 V
